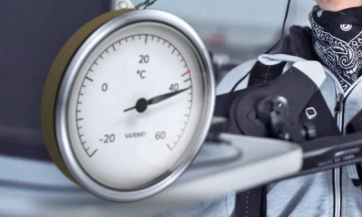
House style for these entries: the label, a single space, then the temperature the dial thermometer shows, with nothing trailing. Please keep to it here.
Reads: 42 °C
